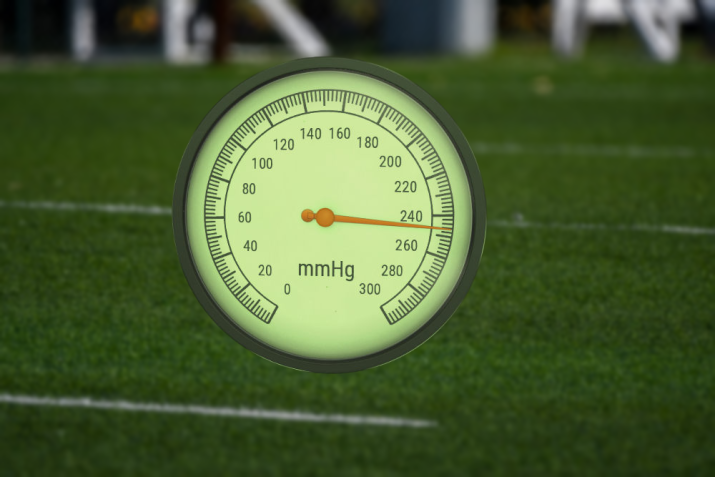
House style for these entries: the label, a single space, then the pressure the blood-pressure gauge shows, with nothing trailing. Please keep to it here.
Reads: 246 mmHg
